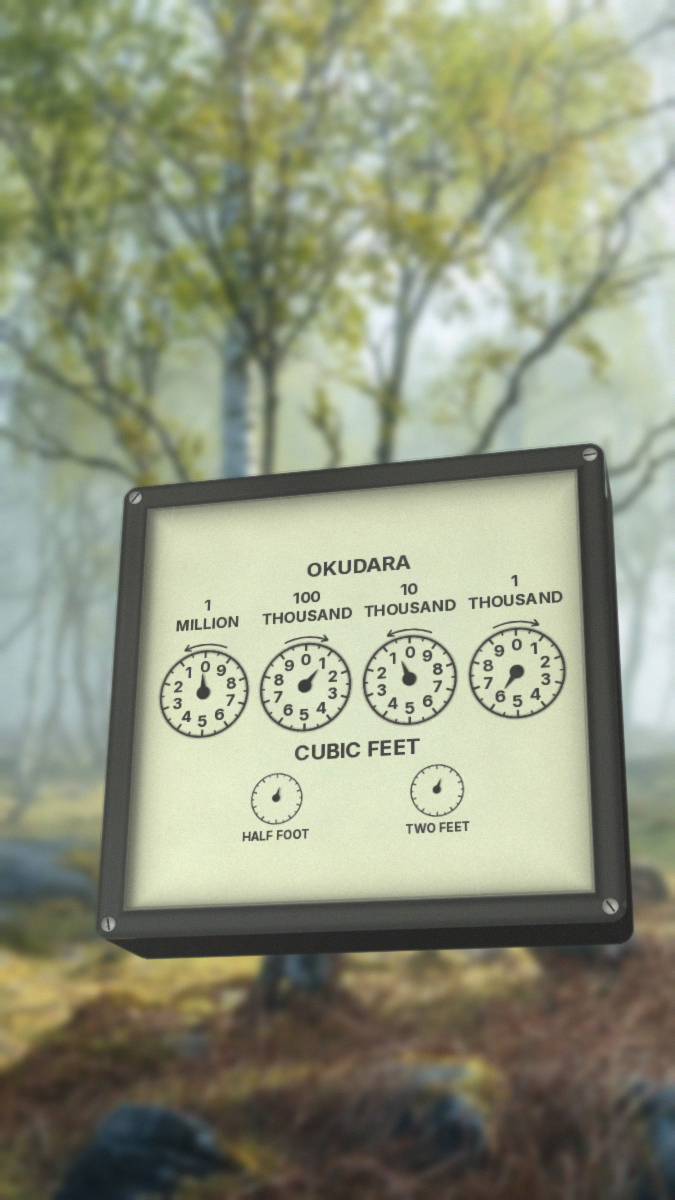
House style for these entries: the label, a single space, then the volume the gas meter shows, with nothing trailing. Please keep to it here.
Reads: 10600 ft³
